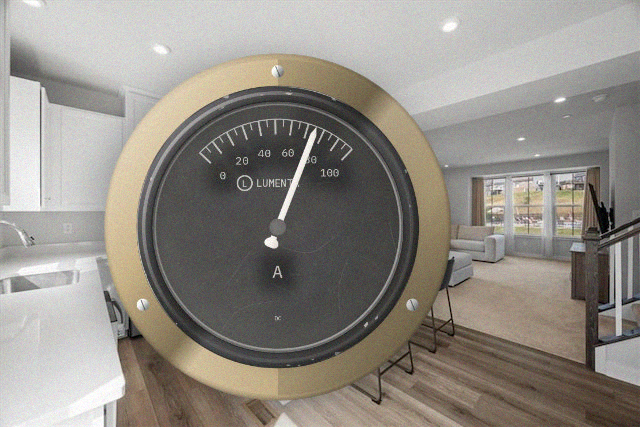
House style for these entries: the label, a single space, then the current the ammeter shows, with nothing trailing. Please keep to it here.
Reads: 75 A
